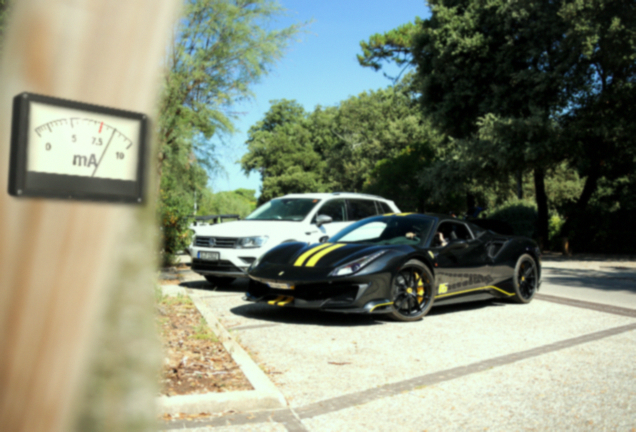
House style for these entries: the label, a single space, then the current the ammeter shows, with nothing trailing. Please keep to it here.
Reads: 8.5 mA
